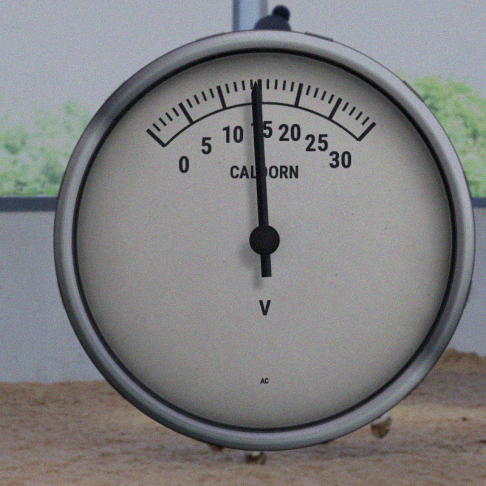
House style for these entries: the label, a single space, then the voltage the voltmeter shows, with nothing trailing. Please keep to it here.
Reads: 14.5 V
